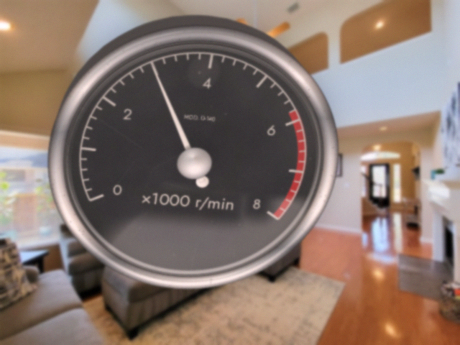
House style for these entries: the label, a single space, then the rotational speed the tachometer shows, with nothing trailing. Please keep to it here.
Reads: 3000 rpm
